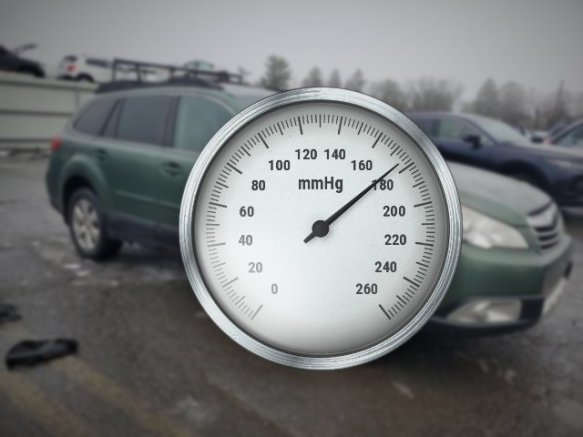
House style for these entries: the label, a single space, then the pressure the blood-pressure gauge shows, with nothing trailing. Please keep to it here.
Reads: 176 mmHg
